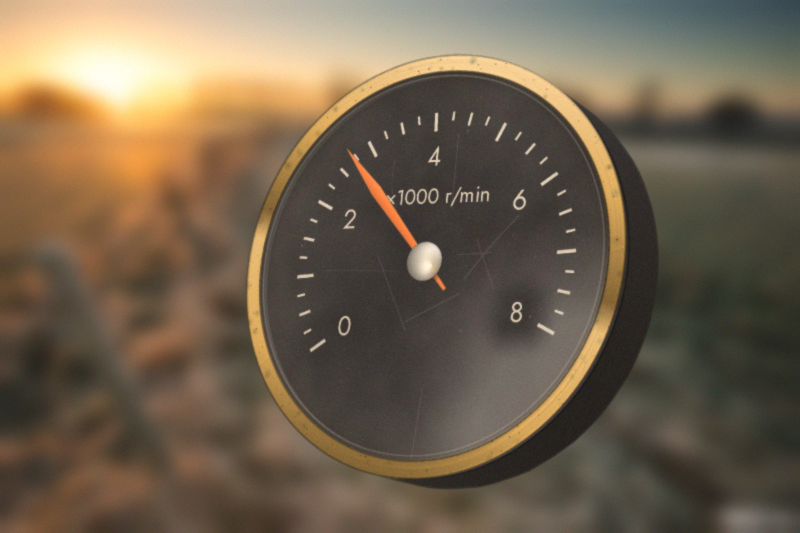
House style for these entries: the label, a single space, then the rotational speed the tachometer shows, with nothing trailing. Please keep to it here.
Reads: 2750 rpm
